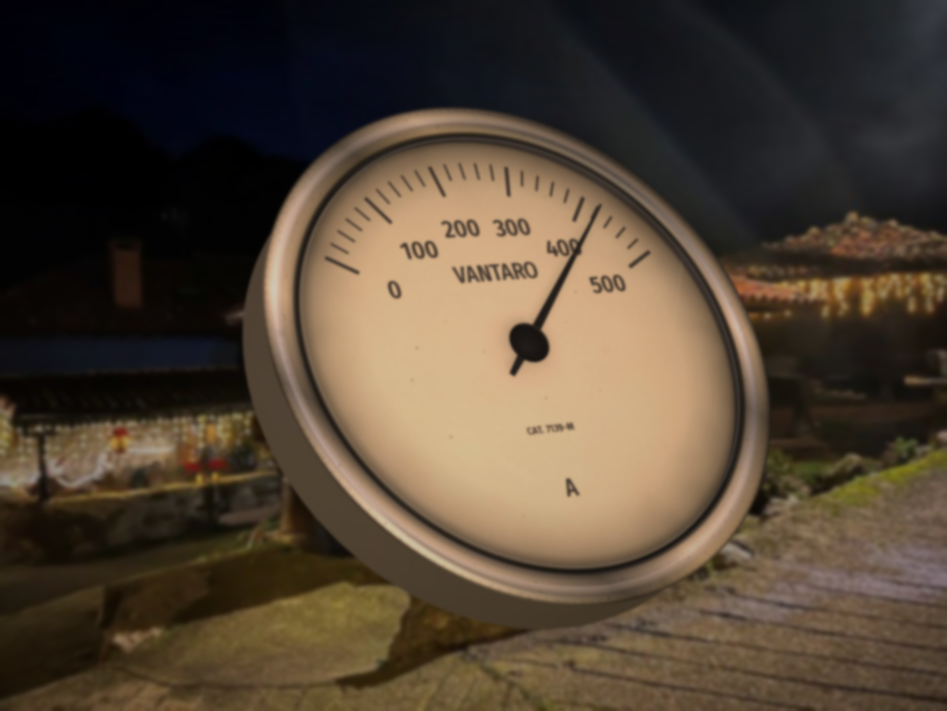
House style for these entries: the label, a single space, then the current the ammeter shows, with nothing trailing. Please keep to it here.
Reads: 420 A
